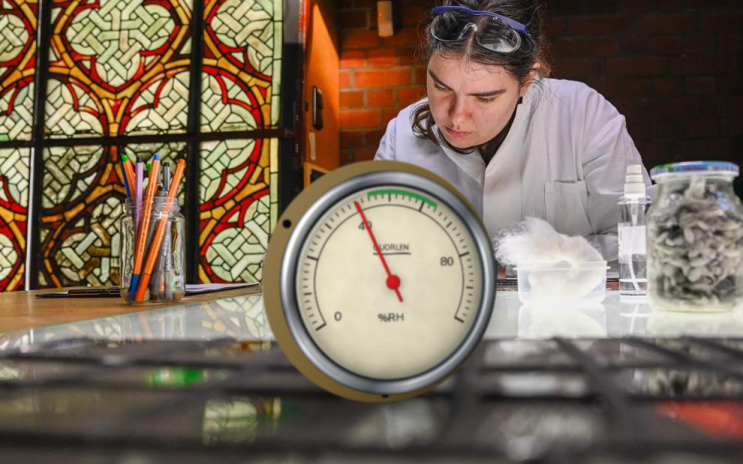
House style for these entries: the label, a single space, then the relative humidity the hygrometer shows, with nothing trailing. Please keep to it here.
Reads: 40 %
